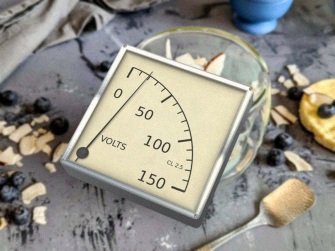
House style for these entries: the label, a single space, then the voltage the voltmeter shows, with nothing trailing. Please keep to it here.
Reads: 20 V
